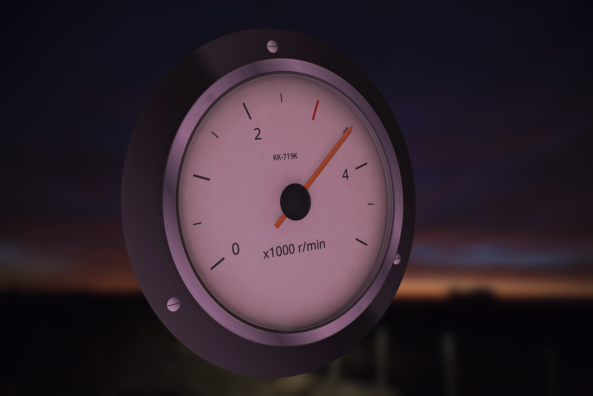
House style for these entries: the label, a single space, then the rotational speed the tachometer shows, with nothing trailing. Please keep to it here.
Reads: 3500 rpm
